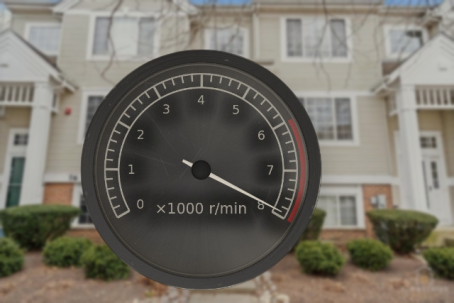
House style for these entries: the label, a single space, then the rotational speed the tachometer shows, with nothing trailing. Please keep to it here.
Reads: 7900 rpm
